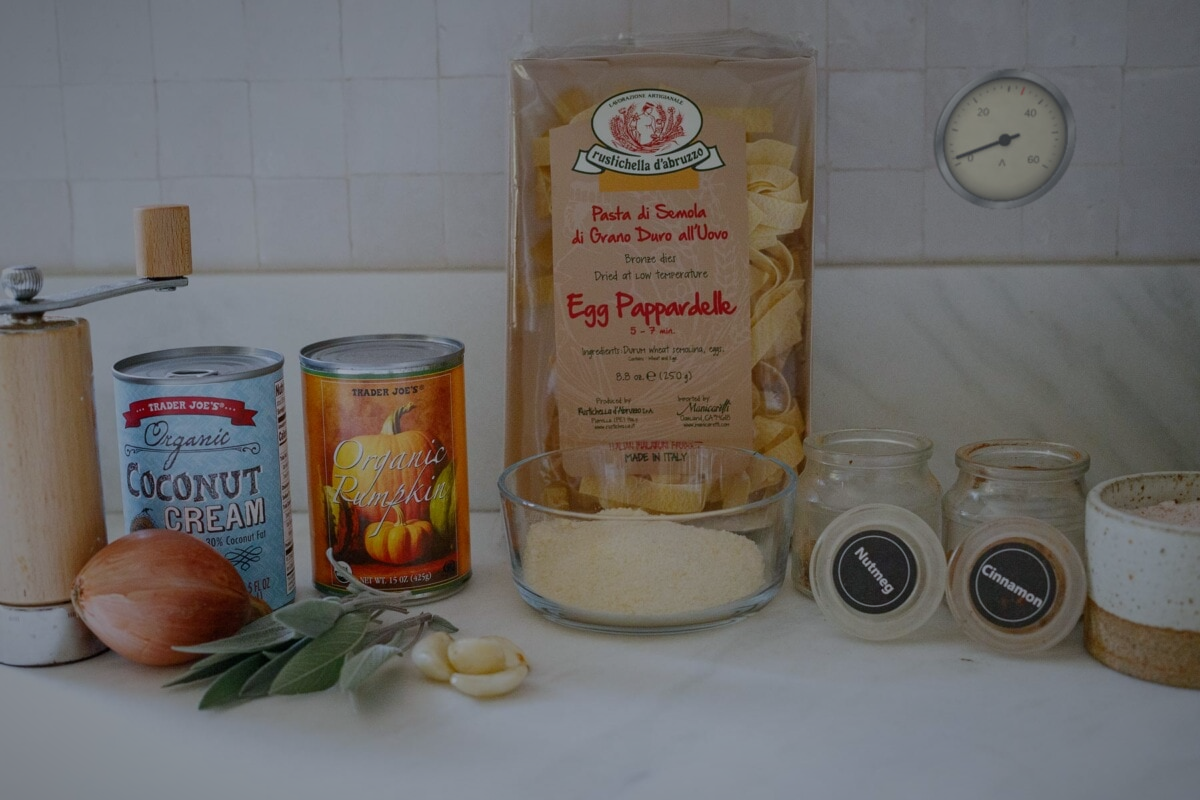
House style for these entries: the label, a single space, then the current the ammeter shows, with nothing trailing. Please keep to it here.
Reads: 2 A
